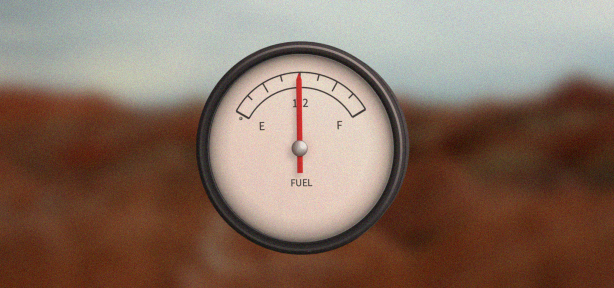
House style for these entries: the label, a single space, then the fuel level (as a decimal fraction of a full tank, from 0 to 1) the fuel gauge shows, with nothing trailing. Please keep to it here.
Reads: 0.5
